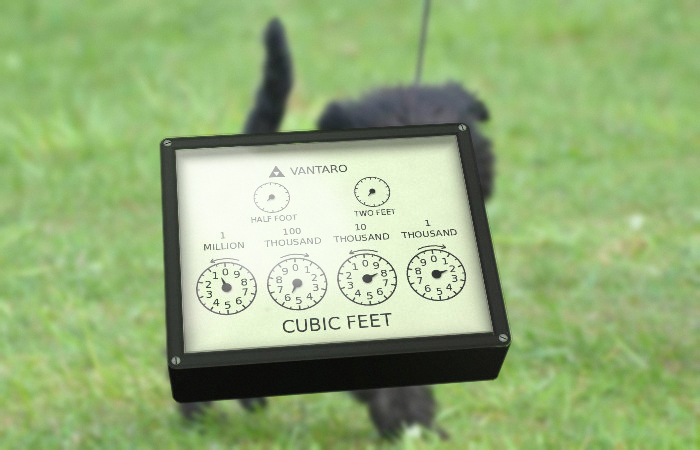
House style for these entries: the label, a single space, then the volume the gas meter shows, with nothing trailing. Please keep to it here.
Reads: 58200 ft³
